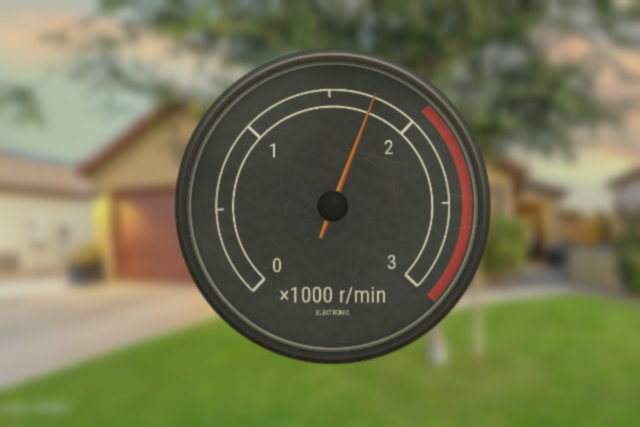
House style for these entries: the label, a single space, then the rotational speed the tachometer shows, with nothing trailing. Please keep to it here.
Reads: 1750 rpm
